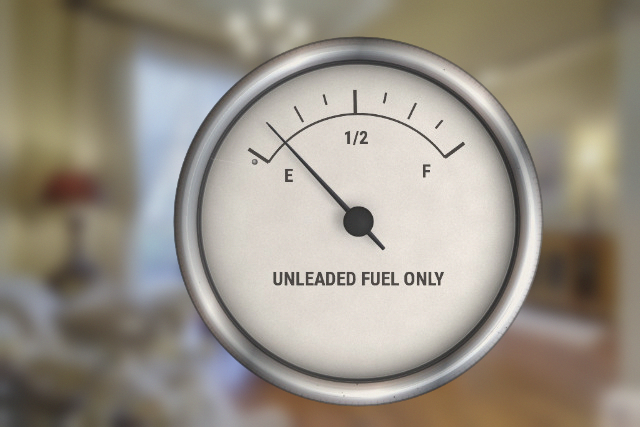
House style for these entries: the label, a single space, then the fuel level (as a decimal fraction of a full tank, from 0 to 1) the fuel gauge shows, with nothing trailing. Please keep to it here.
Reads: 0.125
